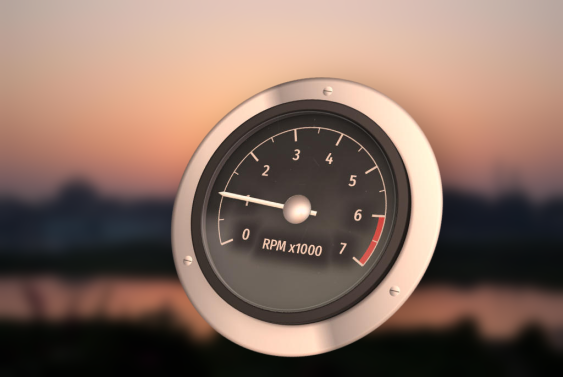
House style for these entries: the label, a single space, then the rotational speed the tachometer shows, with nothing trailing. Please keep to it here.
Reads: 1000 rpm
